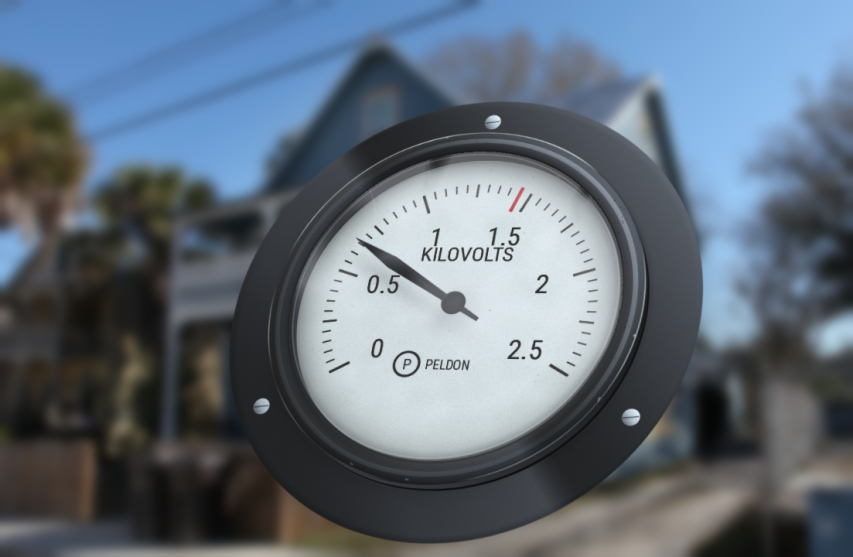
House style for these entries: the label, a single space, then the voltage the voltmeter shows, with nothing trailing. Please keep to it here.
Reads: 0.65 kV
